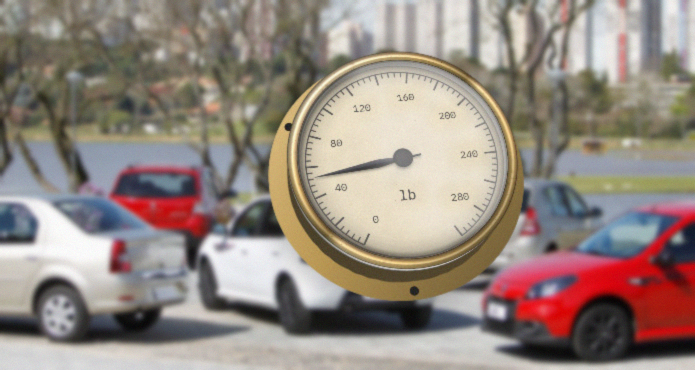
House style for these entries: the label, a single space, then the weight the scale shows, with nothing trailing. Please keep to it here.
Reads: 52 lb
